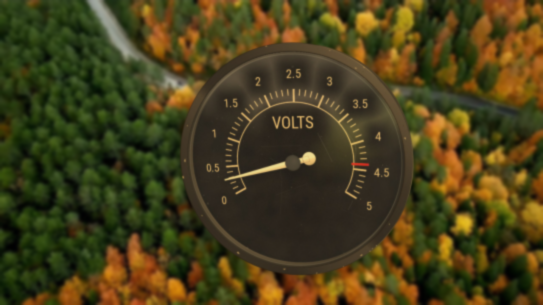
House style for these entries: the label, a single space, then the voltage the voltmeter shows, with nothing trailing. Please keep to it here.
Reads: 0.3 V
